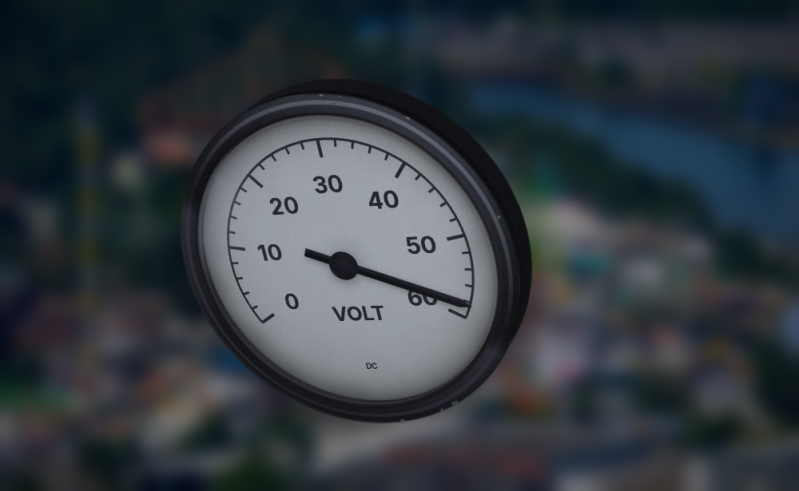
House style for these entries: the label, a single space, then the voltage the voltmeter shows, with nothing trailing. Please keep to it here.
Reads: 58 V
